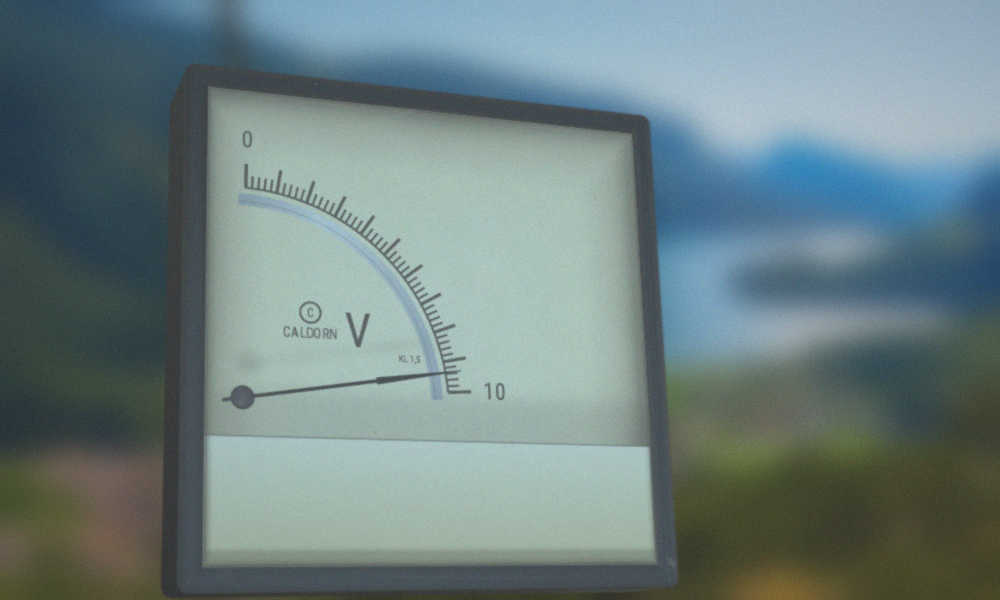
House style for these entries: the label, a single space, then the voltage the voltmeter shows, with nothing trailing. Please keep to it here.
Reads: 9.4 V
